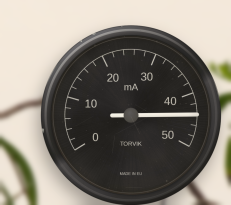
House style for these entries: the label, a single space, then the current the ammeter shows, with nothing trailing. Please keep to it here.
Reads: 44 mA
